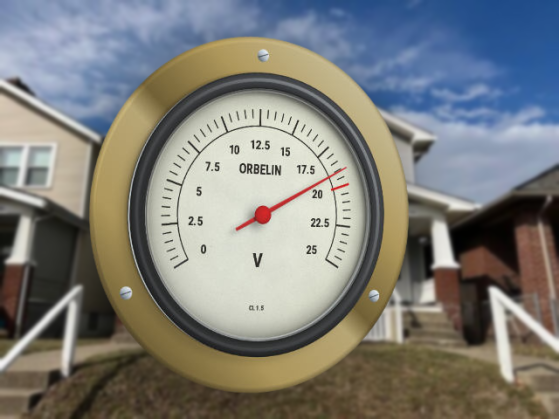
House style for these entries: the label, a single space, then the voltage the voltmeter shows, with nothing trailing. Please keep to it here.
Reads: 19 V
